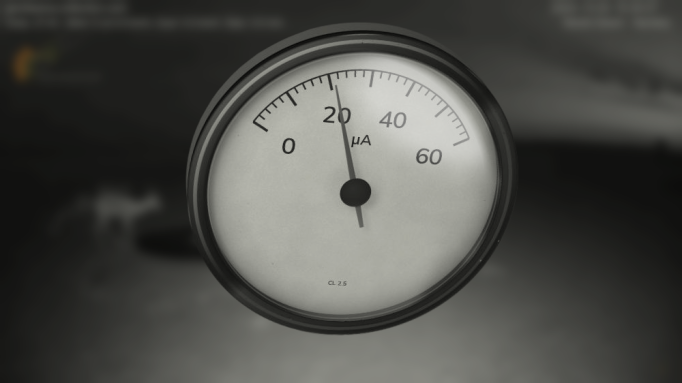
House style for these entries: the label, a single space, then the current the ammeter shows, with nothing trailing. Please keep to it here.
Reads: 21 µA
